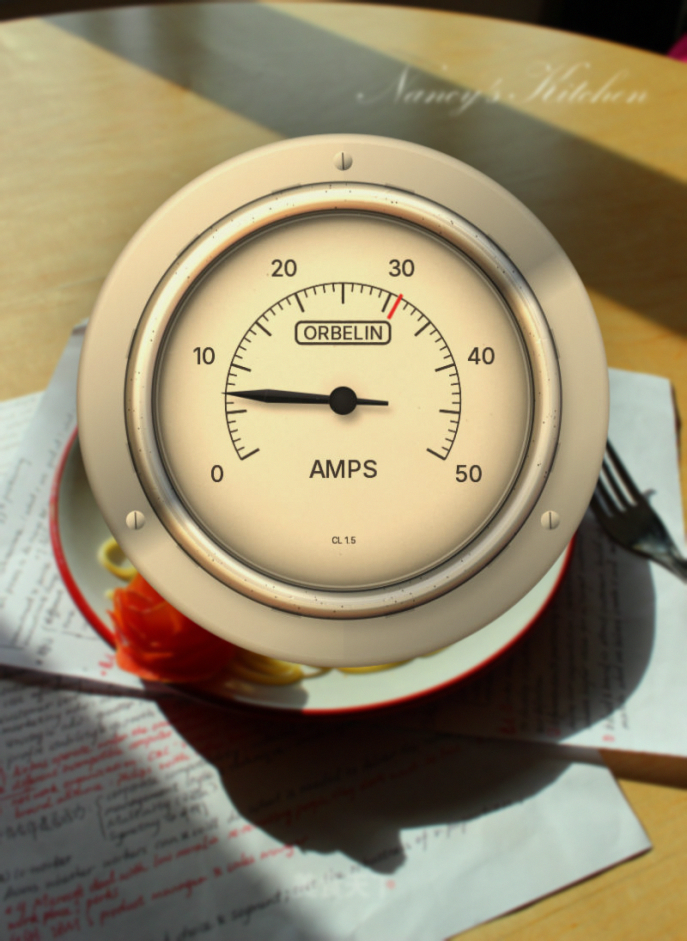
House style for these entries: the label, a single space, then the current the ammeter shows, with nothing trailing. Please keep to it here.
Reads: 7 A
